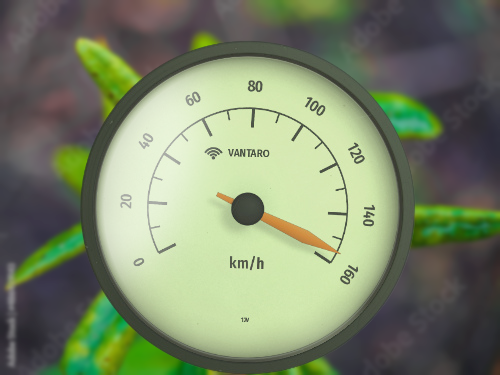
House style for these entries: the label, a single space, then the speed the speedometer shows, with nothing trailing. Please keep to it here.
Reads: 155 km/h
